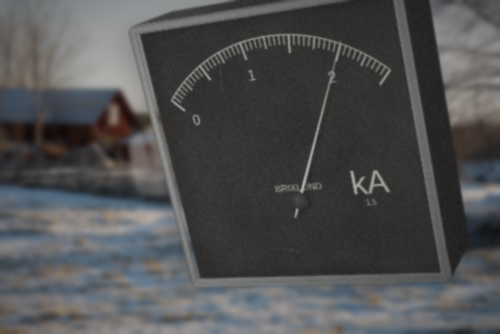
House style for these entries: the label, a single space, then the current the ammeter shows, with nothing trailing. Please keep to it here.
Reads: 2 kA
